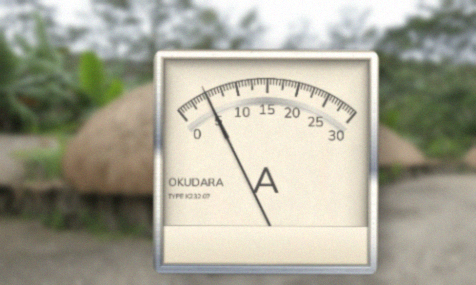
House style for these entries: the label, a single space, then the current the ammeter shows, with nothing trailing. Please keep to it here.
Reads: 5 A
